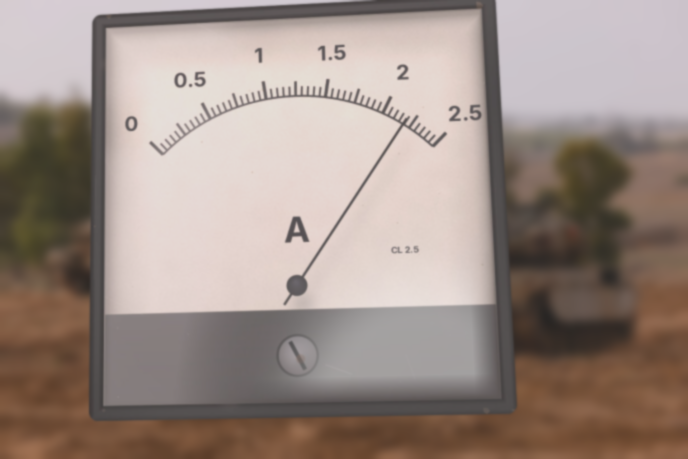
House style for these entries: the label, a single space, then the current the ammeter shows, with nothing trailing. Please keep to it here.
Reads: 2.2 A
